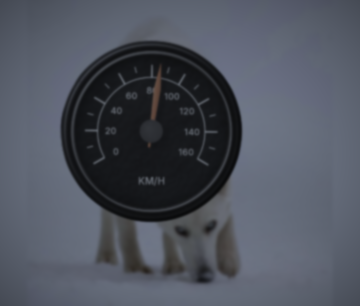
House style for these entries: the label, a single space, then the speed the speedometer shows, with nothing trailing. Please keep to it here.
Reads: 85 km/h
